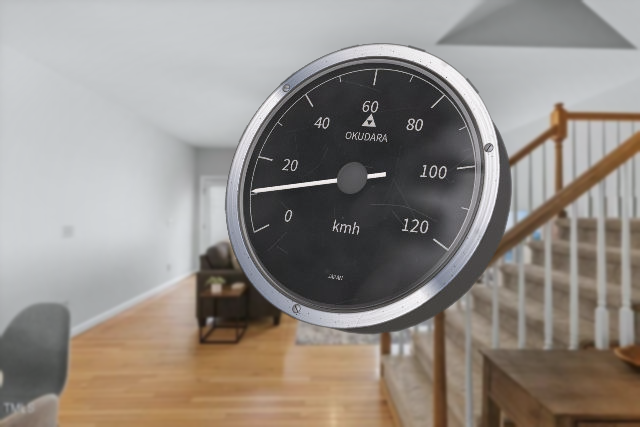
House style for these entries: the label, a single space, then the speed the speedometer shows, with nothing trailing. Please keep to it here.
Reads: 10 km/h
